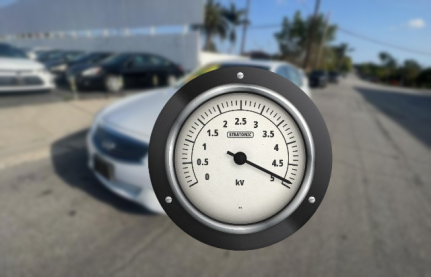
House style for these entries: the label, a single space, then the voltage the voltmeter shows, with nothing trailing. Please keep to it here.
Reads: 4.9 kV
